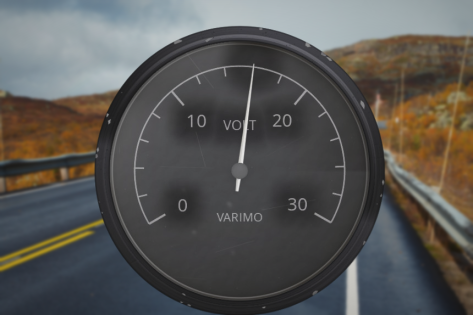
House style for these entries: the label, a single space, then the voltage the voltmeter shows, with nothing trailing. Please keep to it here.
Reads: 16 V
